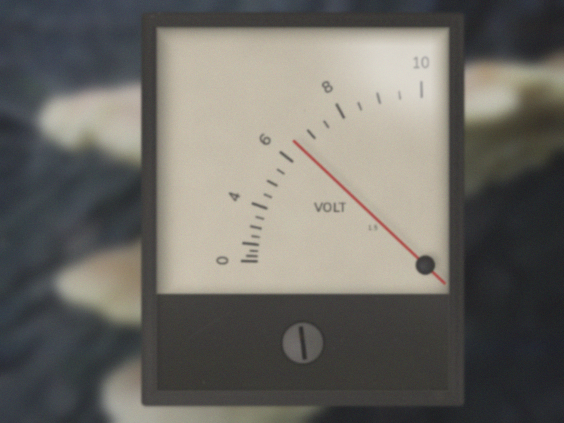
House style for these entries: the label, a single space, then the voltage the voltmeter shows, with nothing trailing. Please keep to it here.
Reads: 6.5 V
